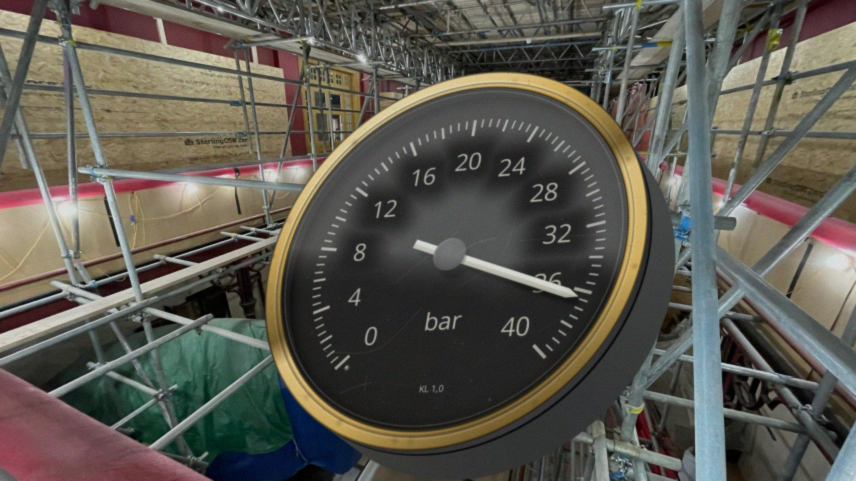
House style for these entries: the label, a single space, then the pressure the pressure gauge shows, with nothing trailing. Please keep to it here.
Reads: 36.5 bar
